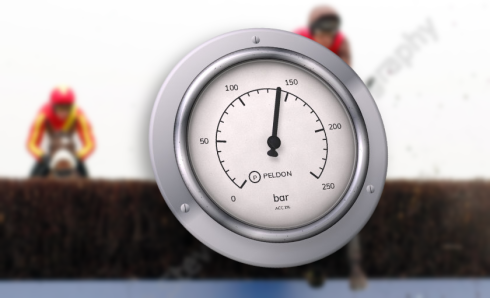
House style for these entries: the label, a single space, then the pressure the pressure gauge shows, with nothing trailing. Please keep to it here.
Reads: 140 bar
